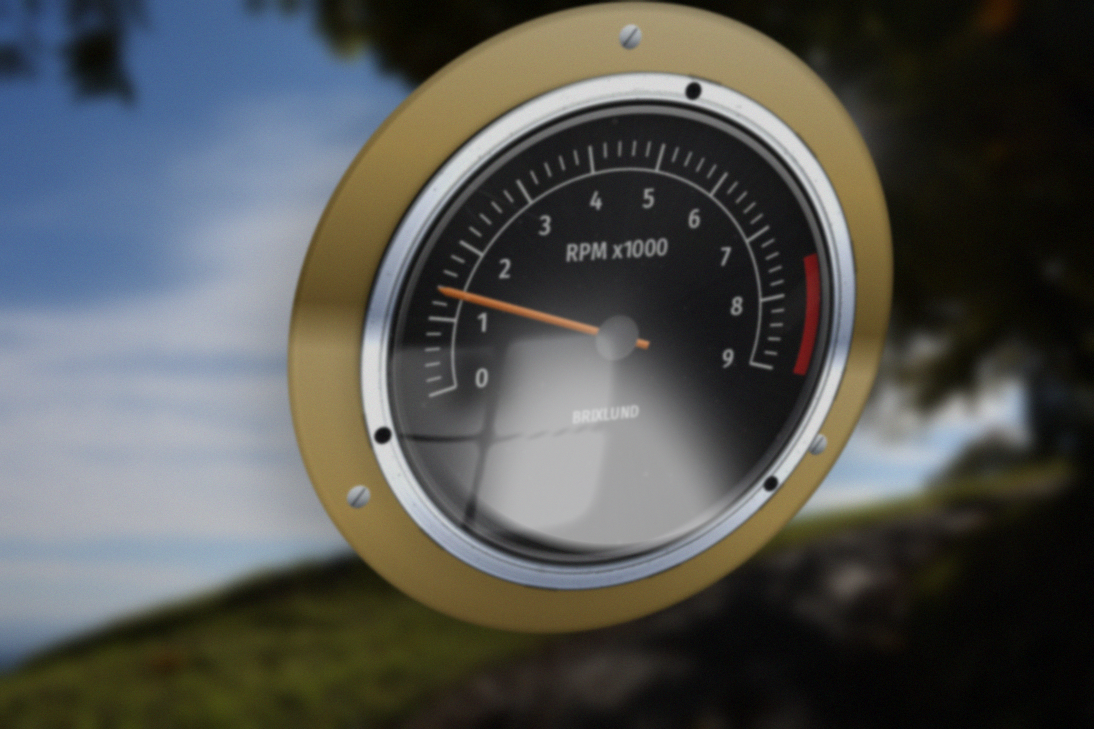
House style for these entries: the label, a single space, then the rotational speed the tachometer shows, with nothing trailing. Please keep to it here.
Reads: 1400 rpm
